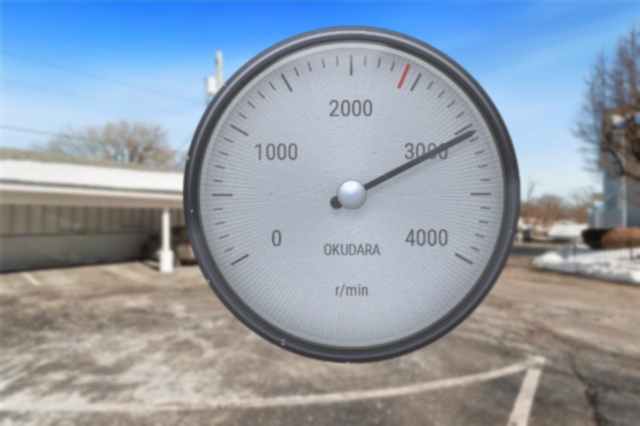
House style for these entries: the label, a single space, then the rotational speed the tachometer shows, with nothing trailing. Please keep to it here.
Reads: 3050 rpm
